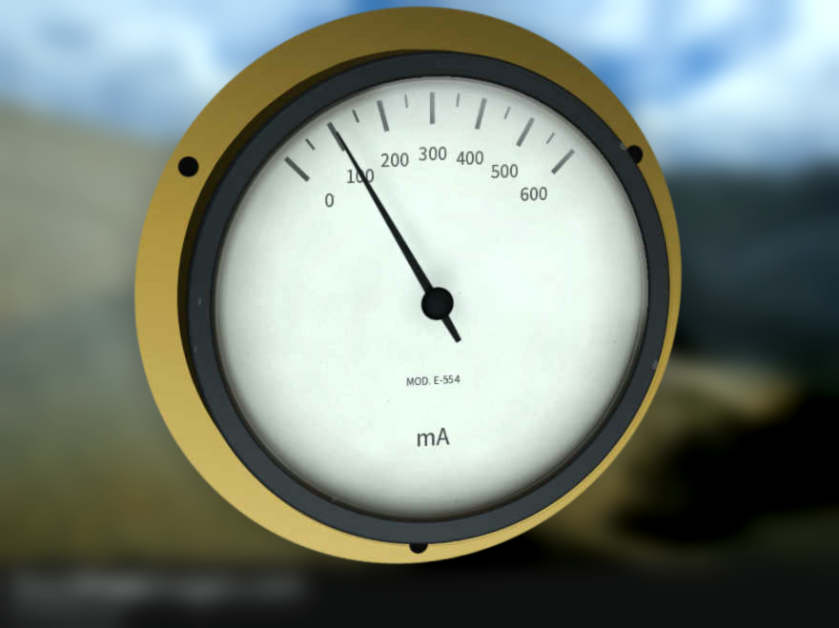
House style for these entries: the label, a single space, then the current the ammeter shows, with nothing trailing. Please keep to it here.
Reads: 100 mA
